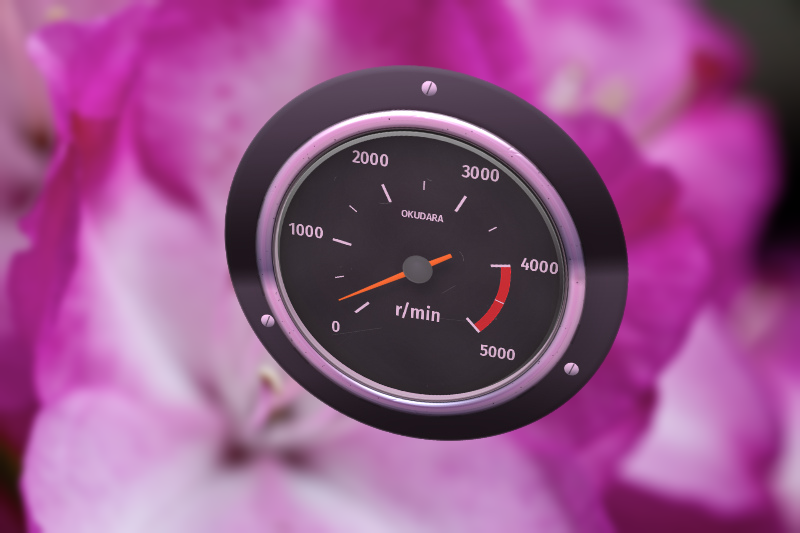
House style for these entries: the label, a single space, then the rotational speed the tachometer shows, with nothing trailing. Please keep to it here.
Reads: 250 rpm
